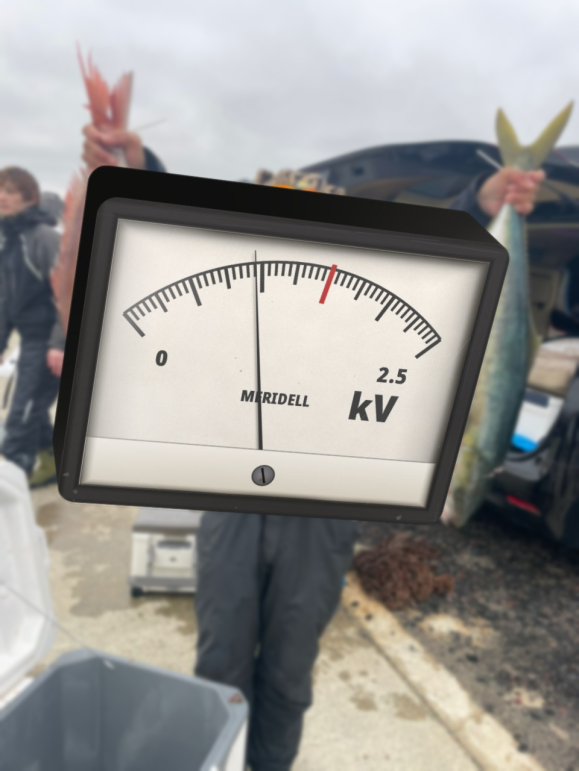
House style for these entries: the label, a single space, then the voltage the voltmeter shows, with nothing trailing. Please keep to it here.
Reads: 0.95 kV
